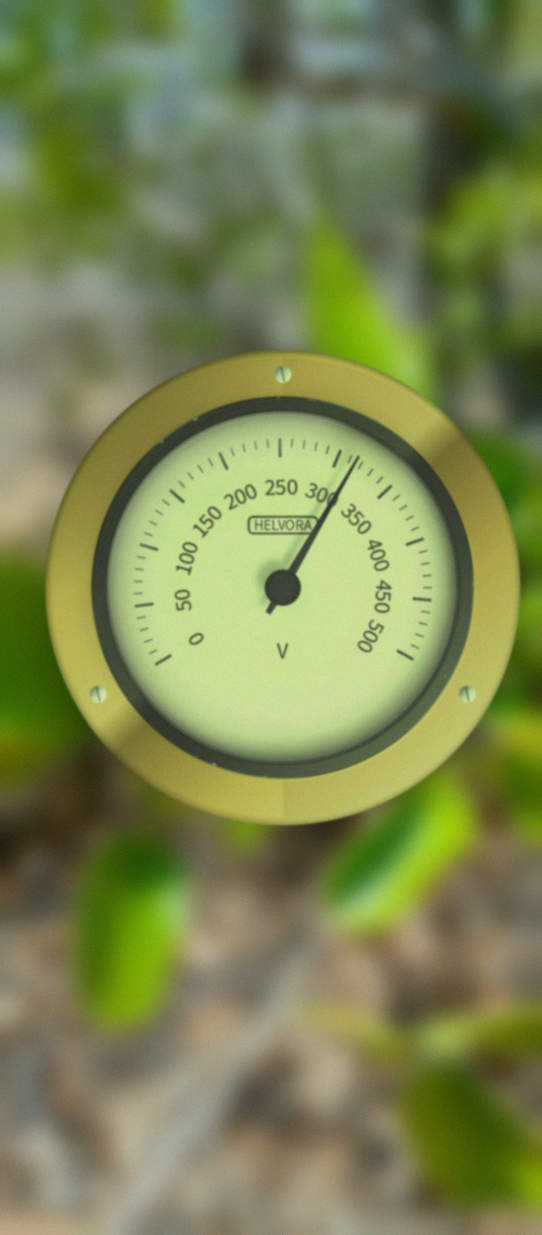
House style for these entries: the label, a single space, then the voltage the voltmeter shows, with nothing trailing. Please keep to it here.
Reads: 315 V
